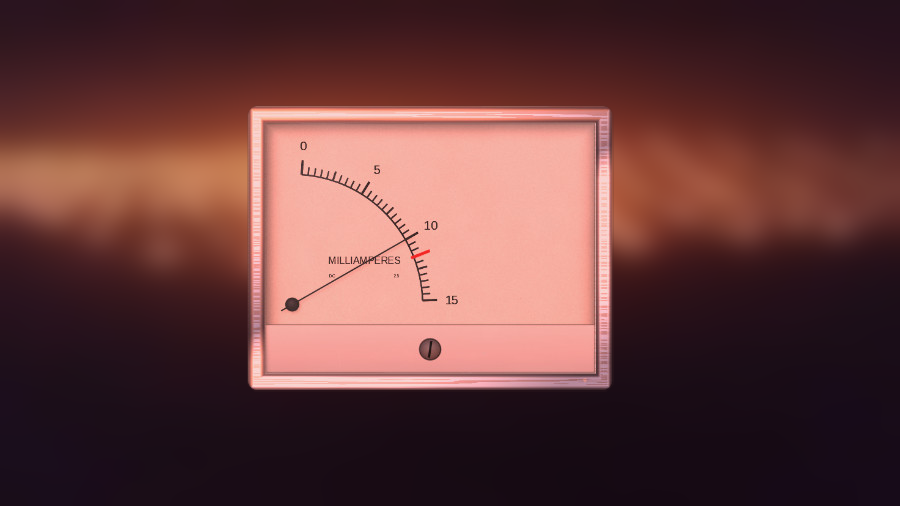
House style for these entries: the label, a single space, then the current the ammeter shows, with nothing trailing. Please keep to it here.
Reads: 10 mA
